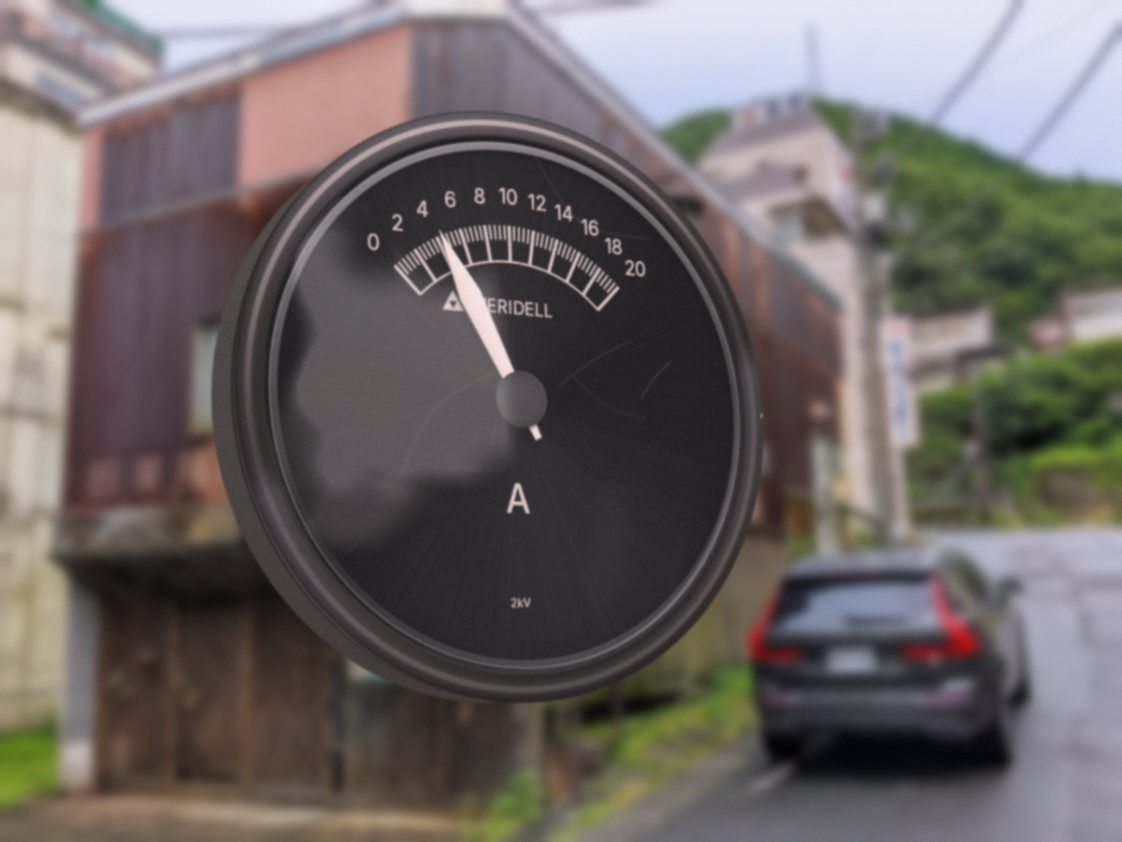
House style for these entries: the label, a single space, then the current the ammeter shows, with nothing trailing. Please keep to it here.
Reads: 4 A
